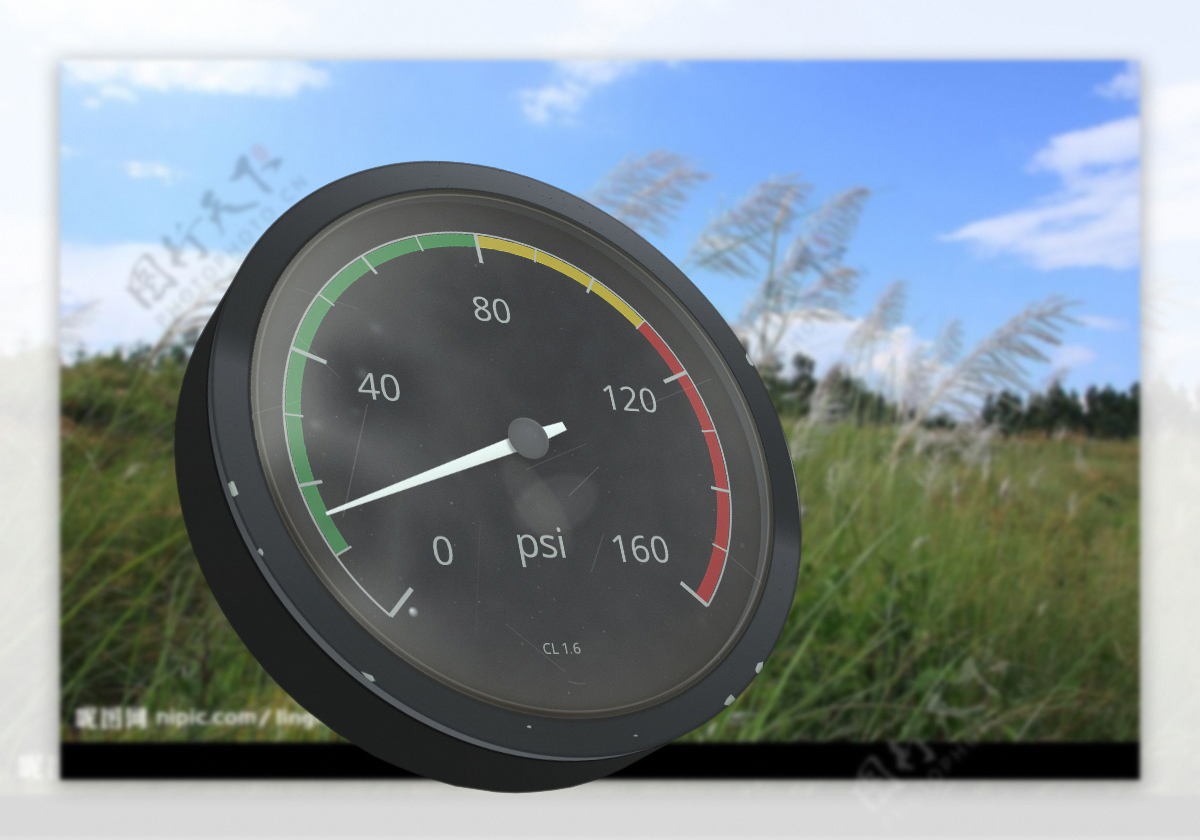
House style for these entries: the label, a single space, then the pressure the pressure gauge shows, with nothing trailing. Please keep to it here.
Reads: 15 psi
